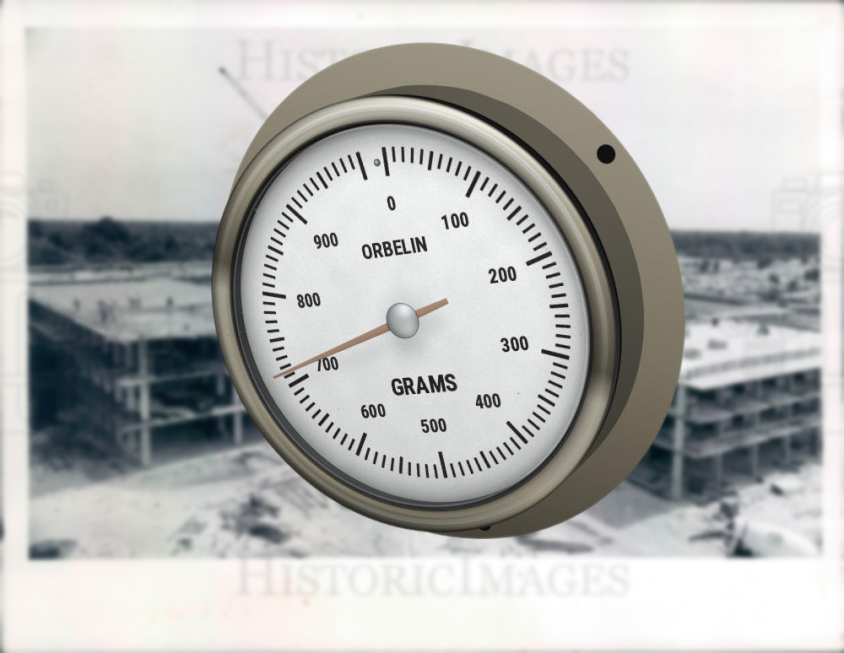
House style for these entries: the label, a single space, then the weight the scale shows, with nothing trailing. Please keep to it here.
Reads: 715 g
